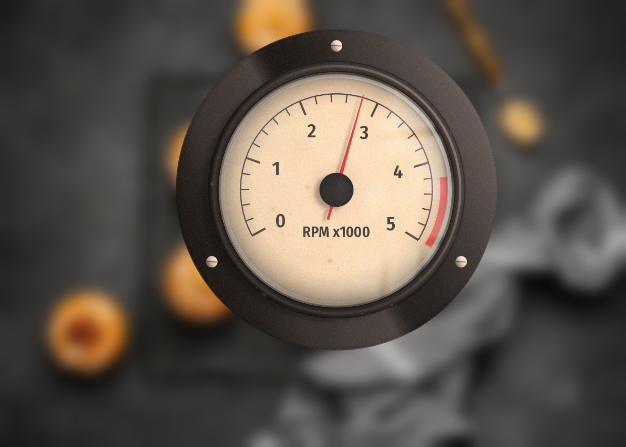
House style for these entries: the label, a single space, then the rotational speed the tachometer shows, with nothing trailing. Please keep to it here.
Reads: 2800 rpm
